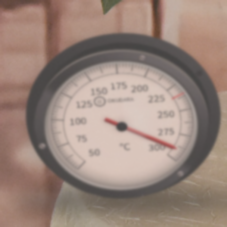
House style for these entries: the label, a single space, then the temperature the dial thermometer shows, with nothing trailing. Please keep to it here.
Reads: 287.5 °C
